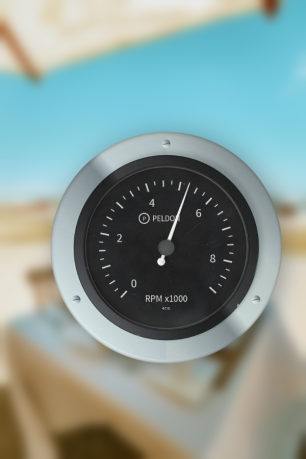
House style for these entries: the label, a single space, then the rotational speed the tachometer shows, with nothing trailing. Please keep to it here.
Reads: 5250 rpm
